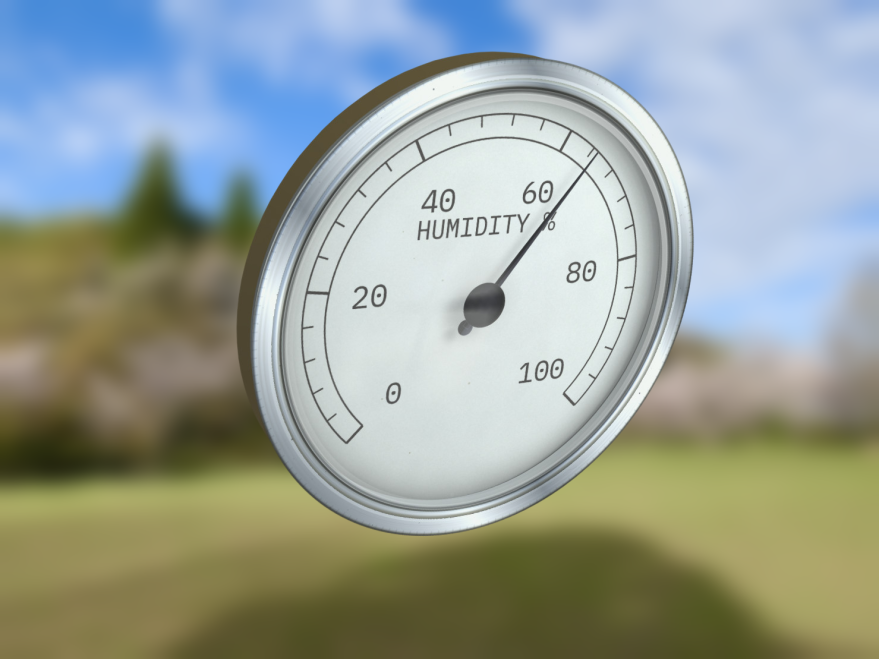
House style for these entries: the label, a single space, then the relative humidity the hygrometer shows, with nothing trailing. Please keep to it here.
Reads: 64 %
